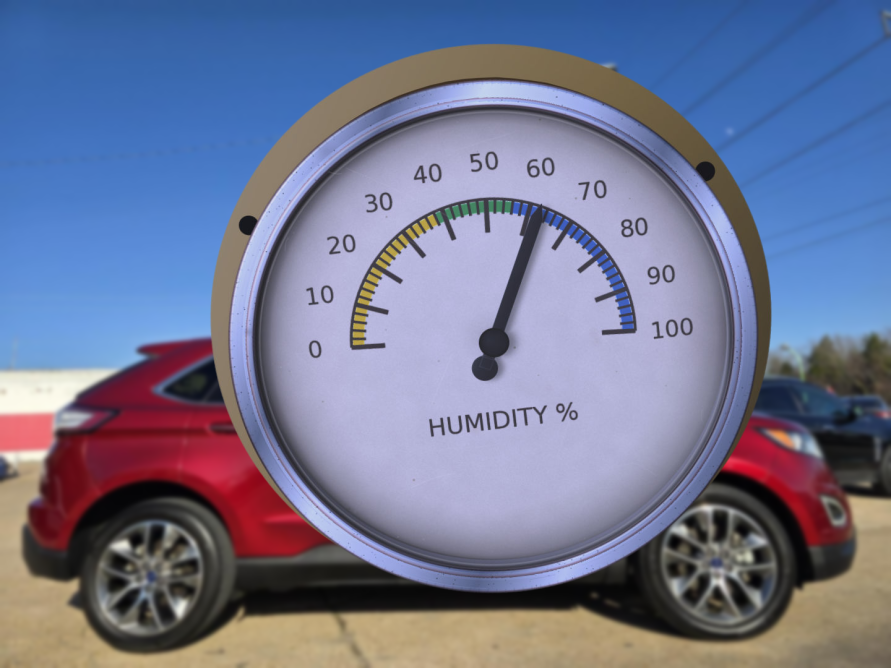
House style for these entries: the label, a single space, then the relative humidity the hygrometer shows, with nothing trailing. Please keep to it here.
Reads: 62 %
